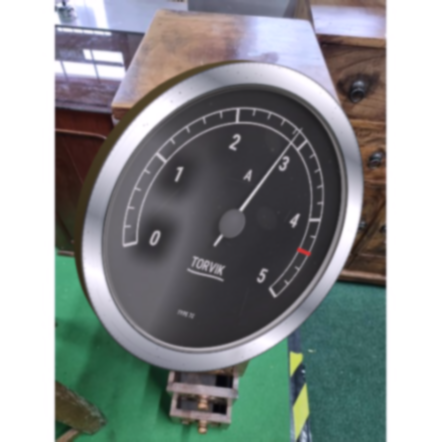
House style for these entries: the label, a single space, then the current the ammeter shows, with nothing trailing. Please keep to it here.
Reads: 2.8 A
